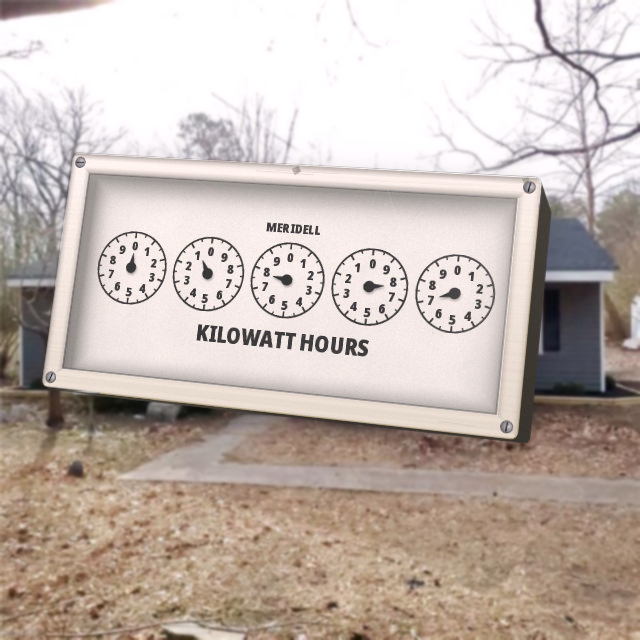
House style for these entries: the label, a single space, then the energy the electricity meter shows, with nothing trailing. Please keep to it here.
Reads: 777 kWh
